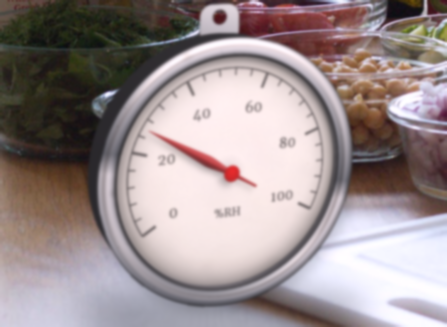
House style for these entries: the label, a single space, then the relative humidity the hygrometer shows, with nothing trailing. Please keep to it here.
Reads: 26 %
